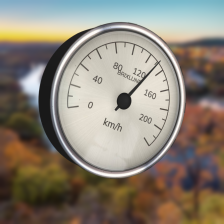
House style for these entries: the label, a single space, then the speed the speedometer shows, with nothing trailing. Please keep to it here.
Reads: 130 km/h
